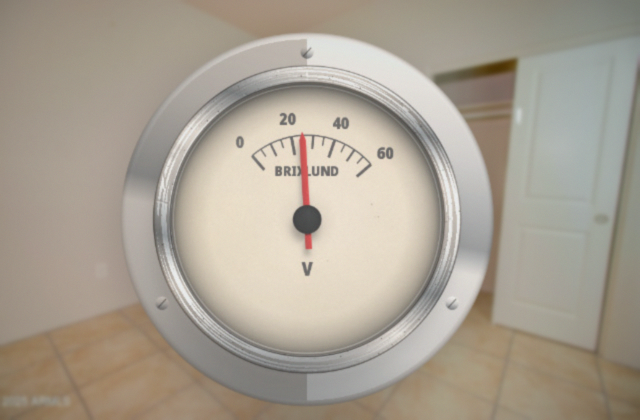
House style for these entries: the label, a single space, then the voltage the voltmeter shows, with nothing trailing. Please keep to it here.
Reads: 25 V
